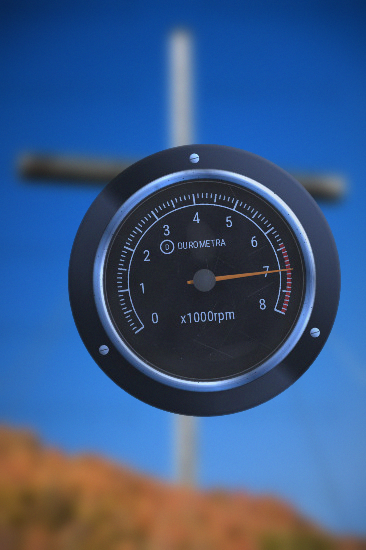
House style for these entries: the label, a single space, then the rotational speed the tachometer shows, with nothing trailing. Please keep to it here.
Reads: 7000 rpm
